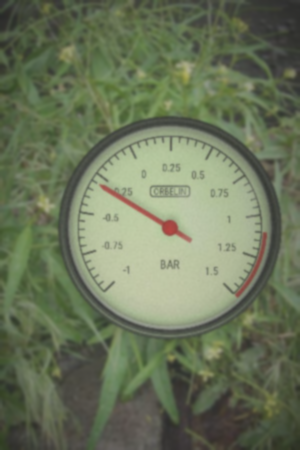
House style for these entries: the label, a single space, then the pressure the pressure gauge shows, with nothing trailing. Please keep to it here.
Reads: -0.3 bar
